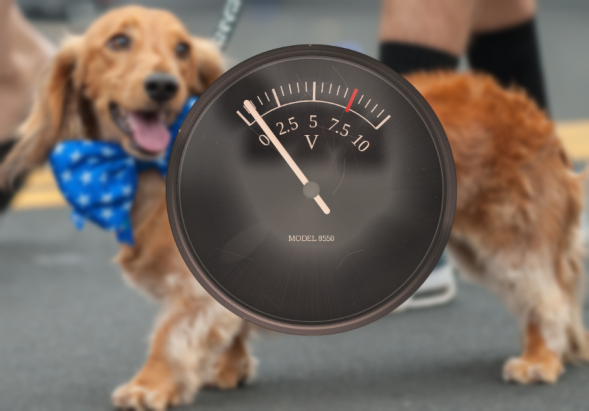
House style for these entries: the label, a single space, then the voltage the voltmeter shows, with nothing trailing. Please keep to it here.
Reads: 0.75 V
